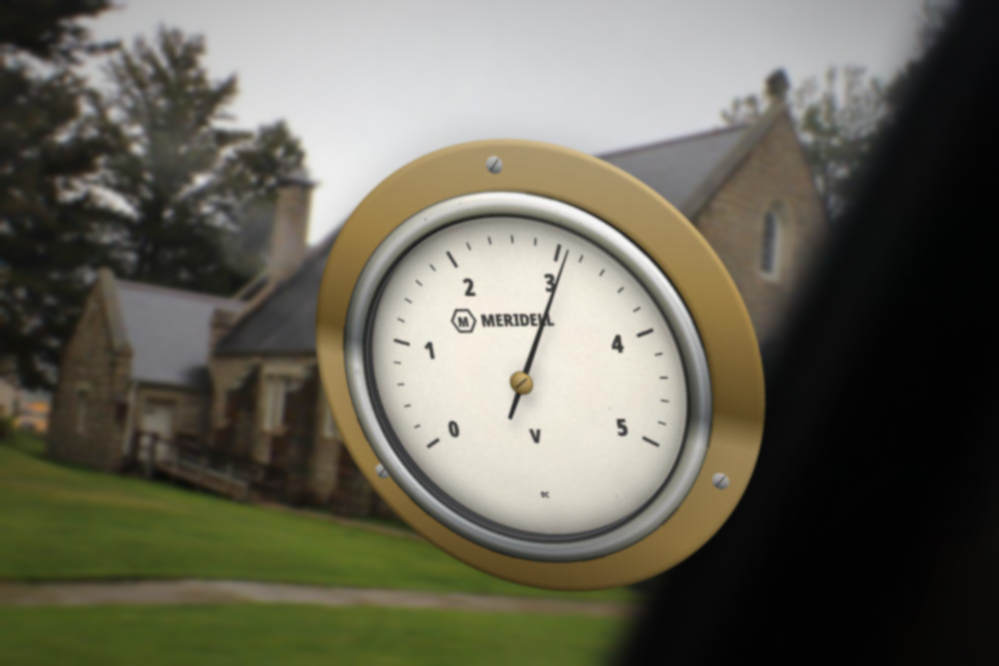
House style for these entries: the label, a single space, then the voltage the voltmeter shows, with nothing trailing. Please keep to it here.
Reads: 3.1 V
